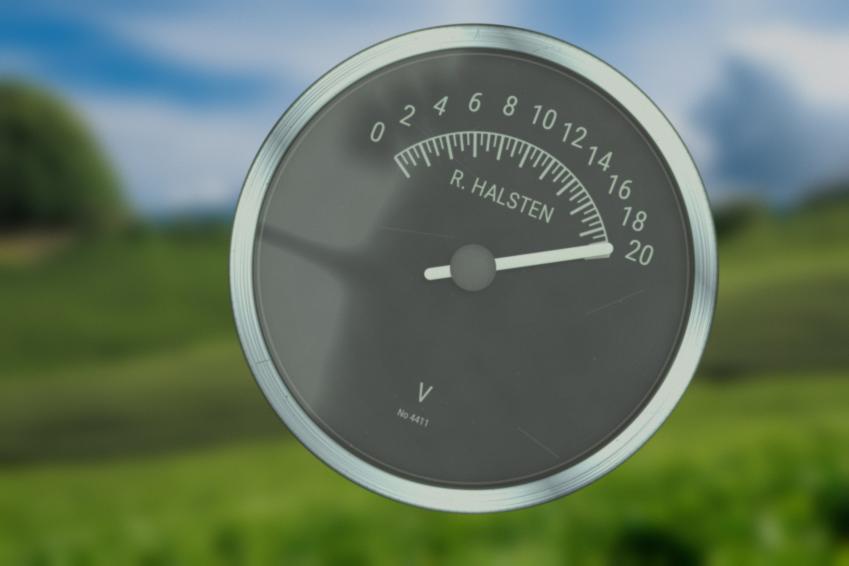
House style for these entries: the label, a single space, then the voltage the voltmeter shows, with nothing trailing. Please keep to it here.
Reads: 19.5 V
